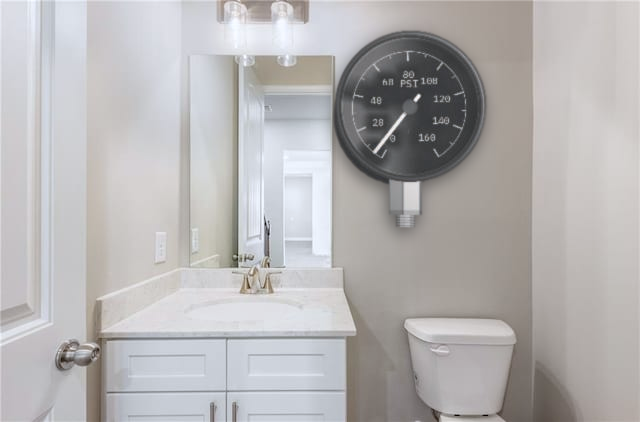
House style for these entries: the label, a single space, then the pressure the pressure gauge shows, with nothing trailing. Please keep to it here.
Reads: 5 psi
